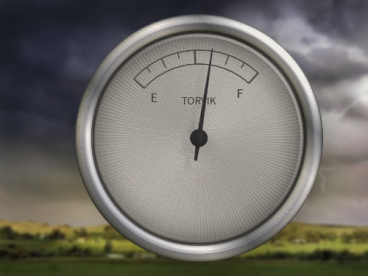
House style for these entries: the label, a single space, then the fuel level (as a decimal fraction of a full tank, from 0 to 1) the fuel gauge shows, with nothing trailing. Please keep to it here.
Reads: 0.625
